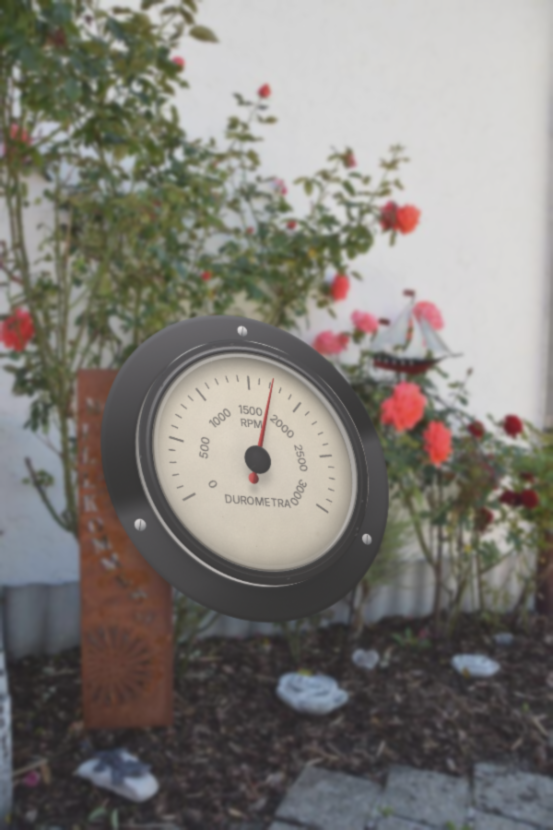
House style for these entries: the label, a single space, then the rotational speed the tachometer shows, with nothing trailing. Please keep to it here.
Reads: 1700 rpm
